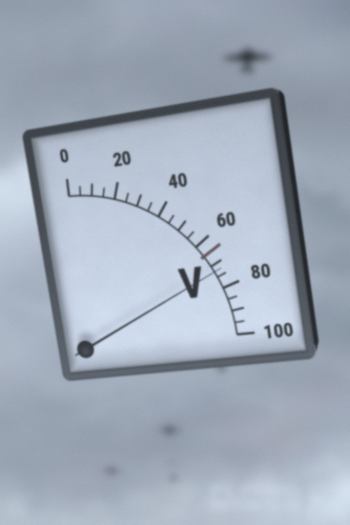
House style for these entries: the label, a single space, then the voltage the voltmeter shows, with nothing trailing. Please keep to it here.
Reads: 72.5 V
